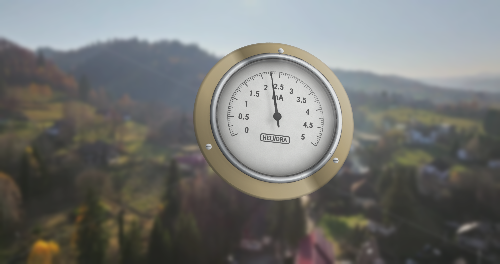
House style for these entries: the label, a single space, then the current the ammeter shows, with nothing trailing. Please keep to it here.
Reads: 2.25 mA
